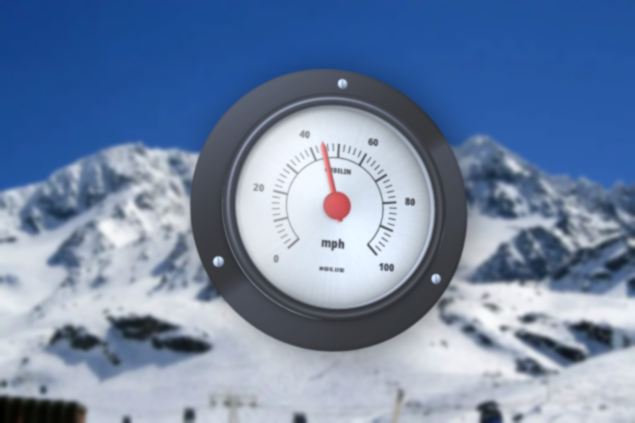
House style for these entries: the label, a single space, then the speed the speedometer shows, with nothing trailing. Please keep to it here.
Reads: 44 mph
